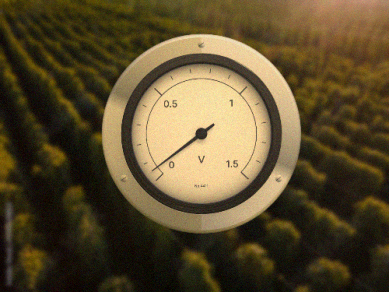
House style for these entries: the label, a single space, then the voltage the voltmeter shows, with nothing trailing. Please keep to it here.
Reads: 0.05 V
